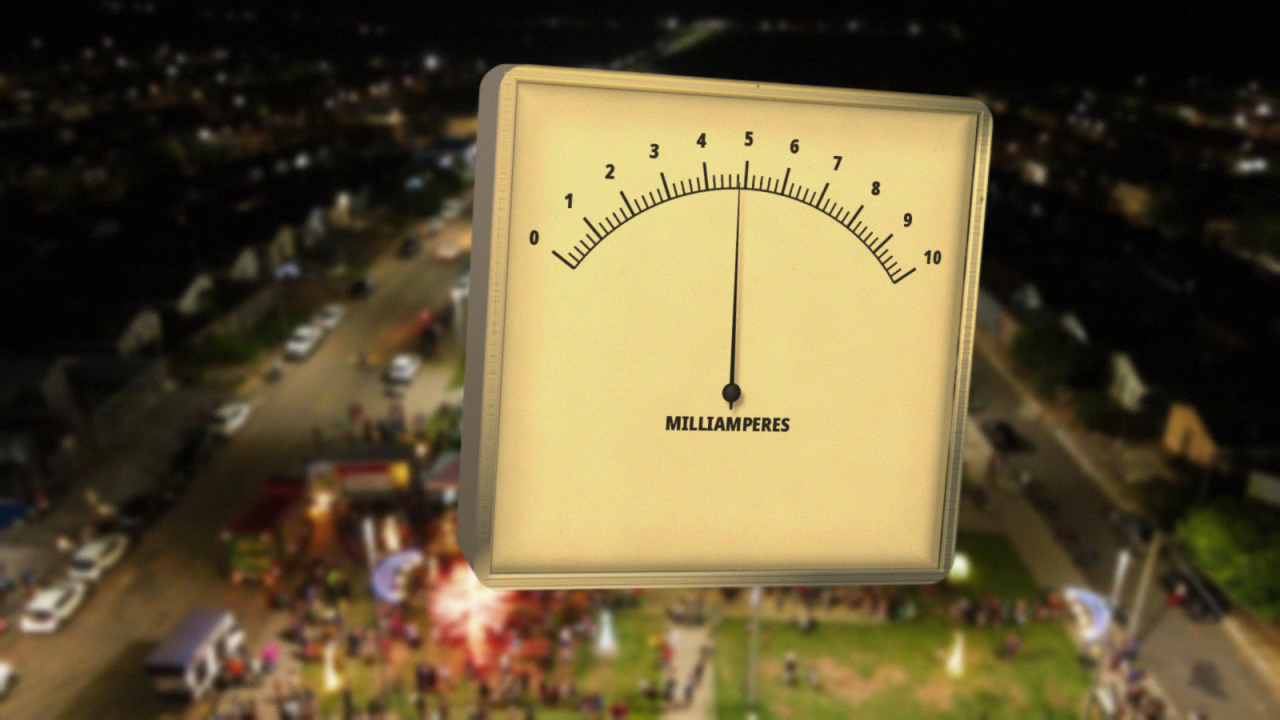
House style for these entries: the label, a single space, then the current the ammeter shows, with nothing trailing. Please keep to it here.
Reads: 4.8 mA
